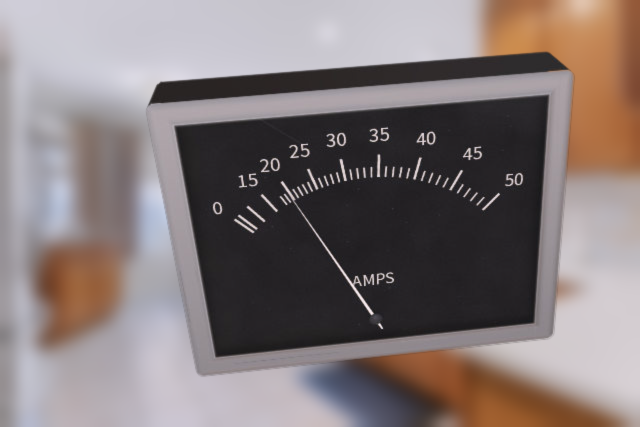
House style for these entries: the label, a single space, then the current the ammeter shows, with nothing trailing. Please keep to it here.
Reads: 20 A
